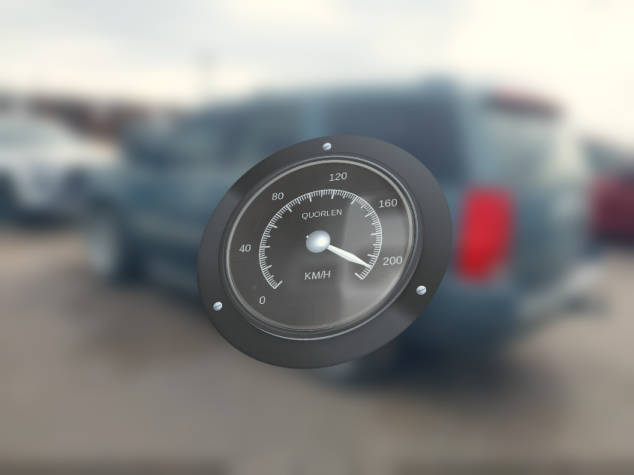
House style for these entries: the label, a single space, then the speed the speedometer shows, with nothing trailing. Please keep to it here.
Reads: 210 km/h
